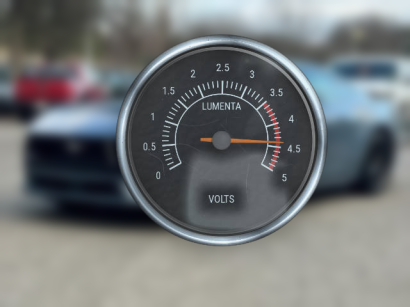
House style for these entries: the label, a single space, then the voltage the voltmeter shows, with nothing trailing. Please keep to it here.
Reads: 4.4 V
